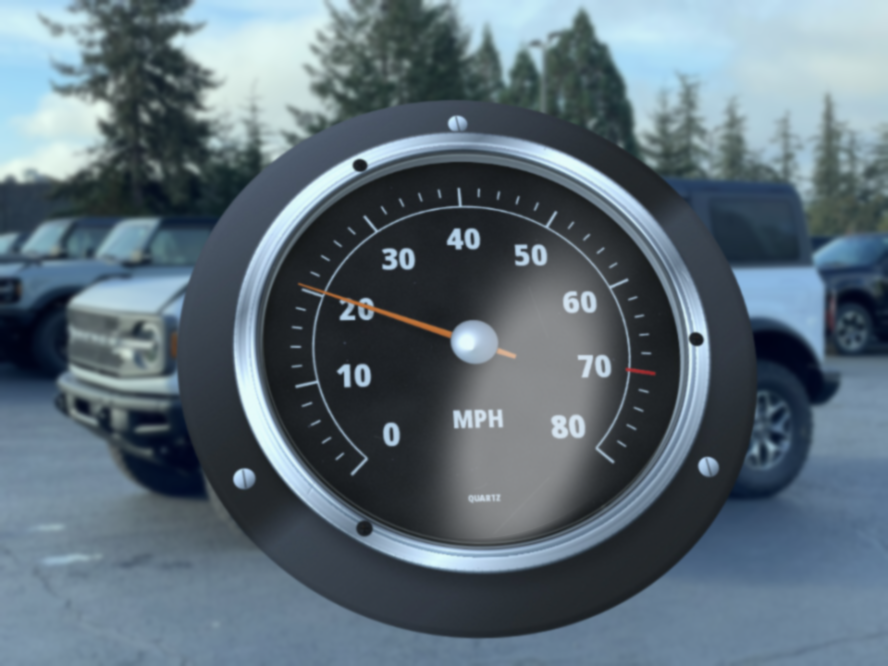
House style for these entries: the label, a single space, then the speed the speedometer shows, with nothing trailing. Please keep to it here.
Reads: 20 mph
